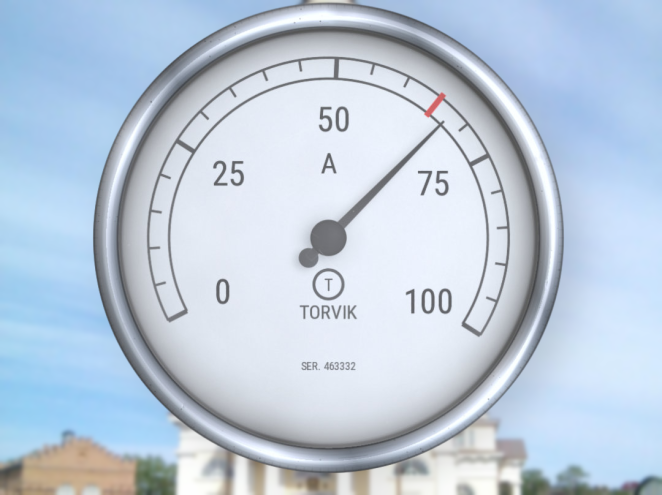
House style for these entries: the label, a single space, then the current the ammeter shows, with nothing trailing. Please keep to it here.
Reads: 67.5 A
